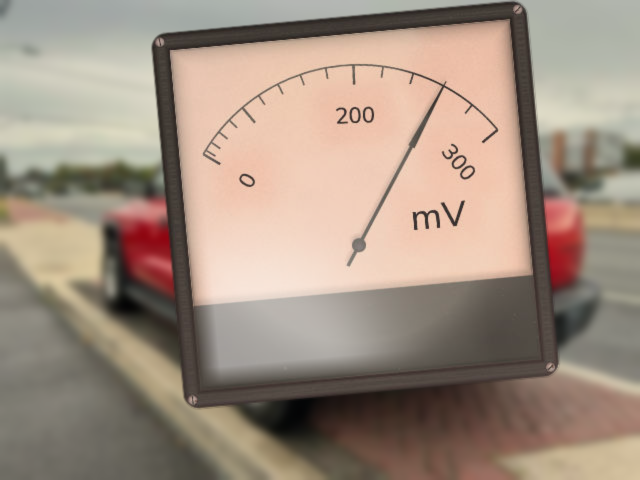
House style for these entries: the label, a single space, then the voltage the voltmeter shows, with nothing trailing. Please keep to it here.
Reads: 260 mV
